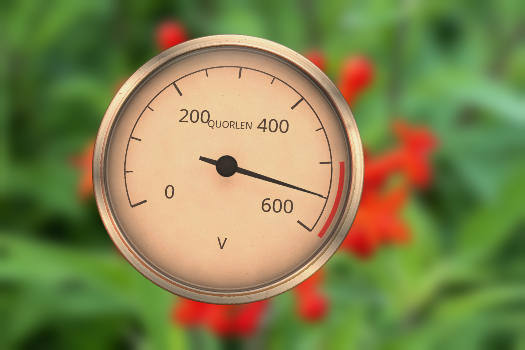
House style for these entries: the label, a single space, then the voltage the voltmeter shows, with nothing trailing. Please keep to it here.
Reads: 550 V
